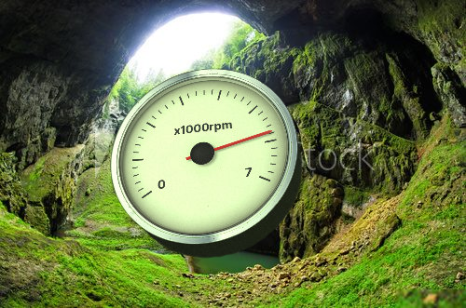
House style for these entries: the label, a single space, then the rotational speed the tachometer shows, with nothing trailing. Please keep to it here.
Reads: 5800 rpm
